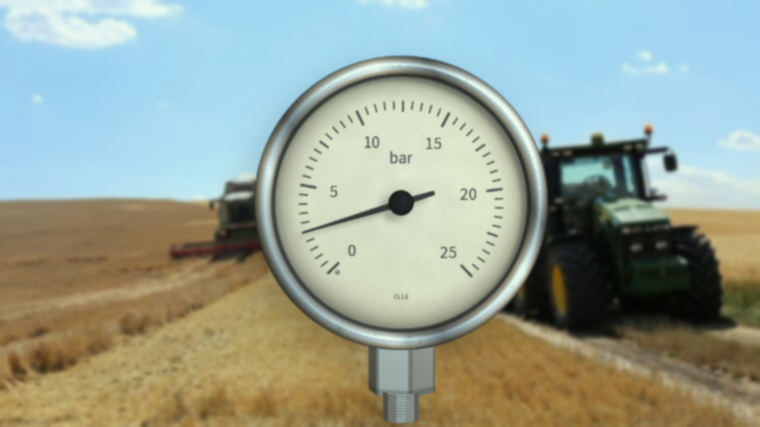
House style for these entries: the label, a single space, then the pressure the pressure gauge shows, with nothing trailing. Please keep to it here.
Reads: 2.5 bar
